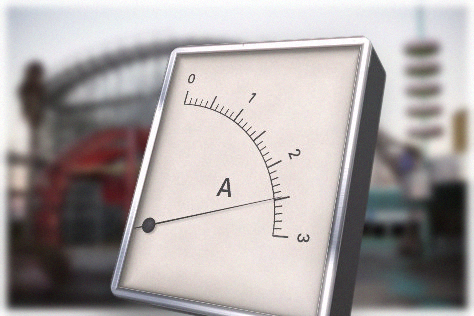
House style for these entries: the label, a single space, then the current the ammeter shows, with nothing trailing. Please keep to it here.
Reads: 2.5 A
